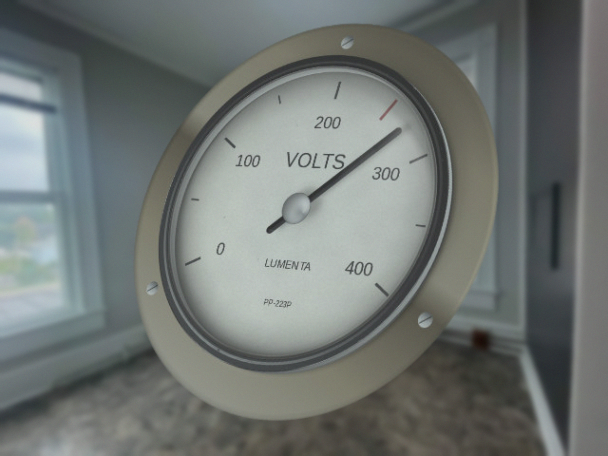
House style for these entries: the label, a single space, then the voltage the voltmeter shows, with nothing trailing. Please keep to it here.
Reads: 275 V
